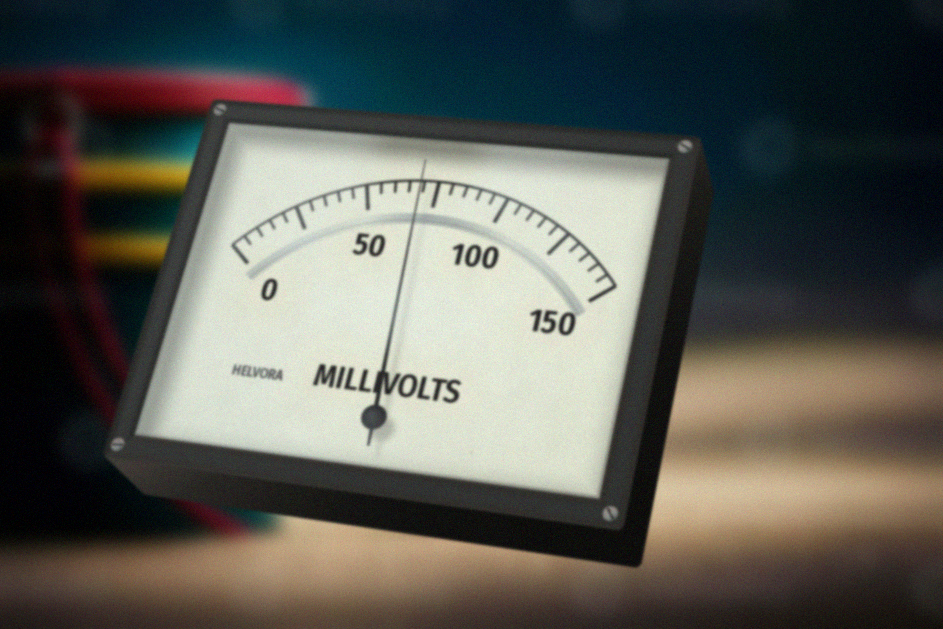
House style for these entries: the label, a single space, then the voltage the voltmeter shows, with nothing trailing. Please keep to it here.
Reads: 70 mV
